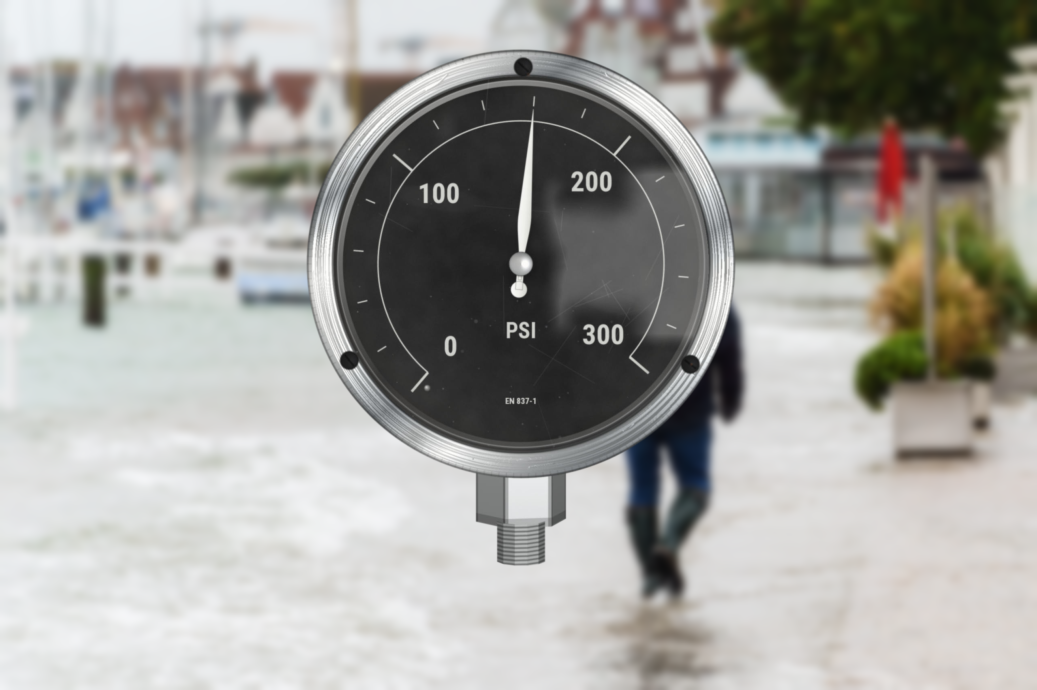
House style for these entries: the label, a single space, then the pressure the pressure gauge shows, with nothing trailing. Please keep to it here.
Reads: 160 psi
